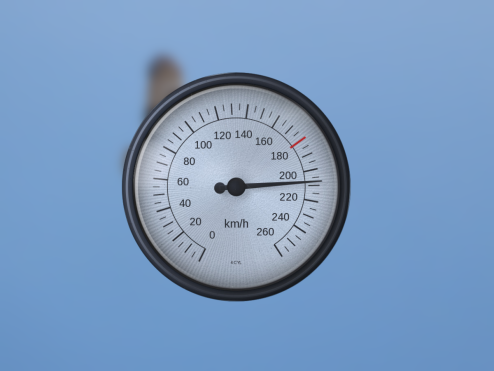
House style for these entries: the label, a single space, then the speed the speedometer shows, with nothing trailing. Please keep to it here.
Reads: 207.5 km/h
